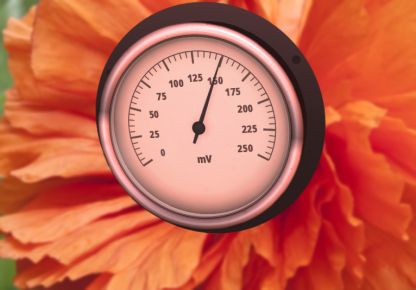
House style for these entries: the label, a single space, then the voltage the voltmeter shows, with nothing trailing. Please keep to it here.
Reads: 150 mV
